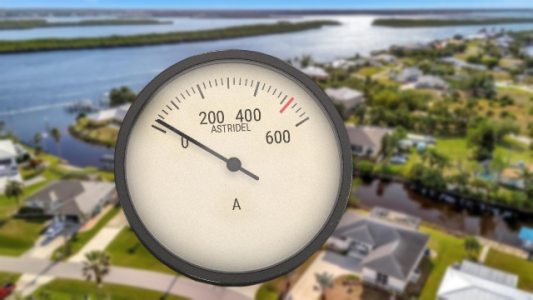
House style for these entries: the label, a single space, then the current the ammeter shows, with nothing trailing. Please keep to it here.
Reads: 20 A
